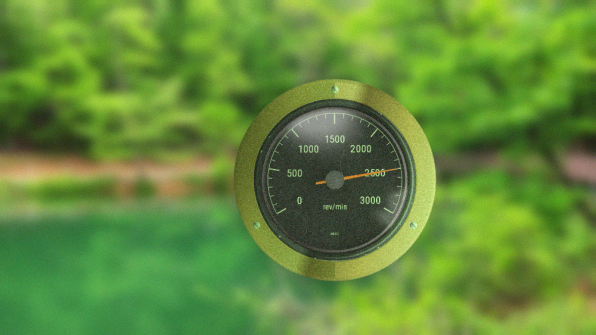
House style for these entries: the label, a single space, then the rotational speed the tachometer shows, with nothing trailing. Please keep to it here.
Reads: 2500 rpm
